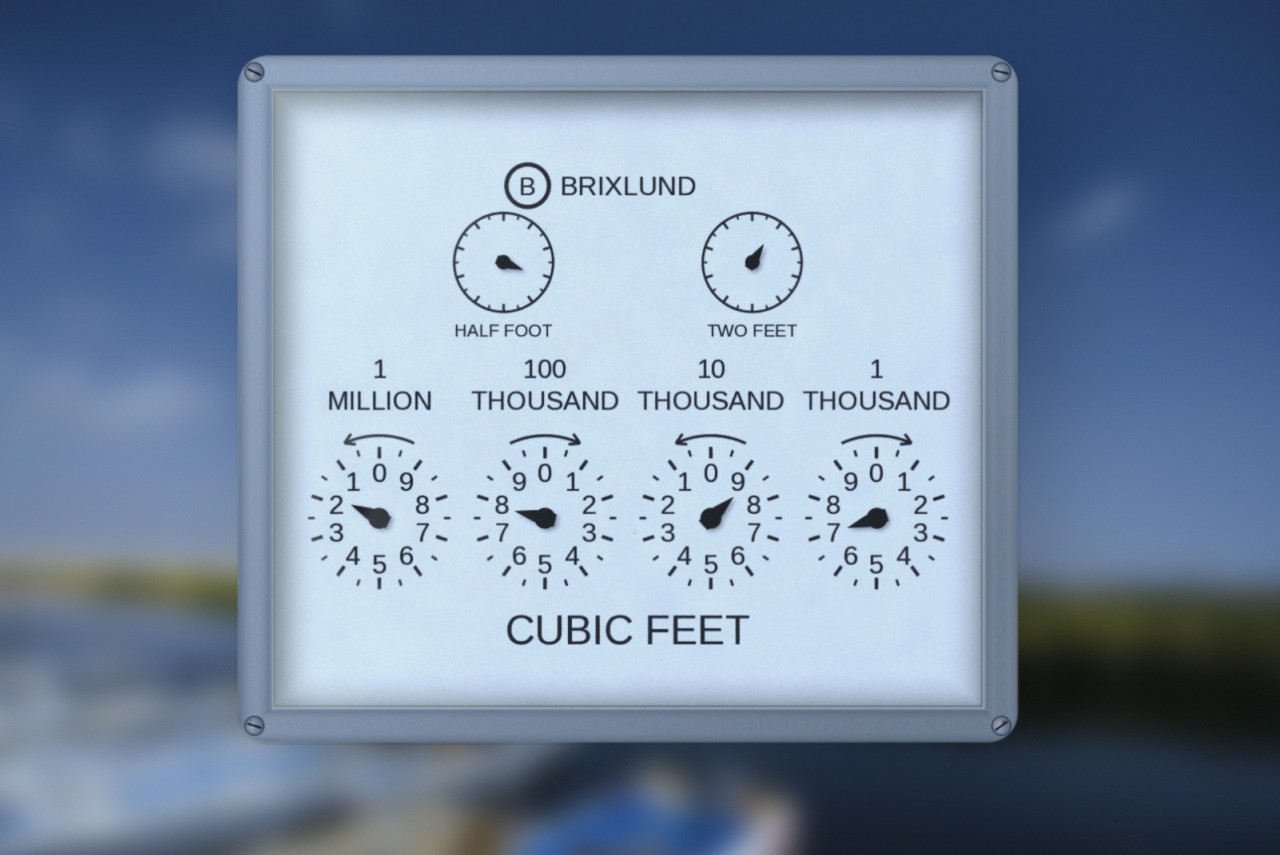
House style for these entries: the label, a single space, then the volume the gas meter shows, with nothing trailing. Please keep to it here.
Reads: 178700 ft³
